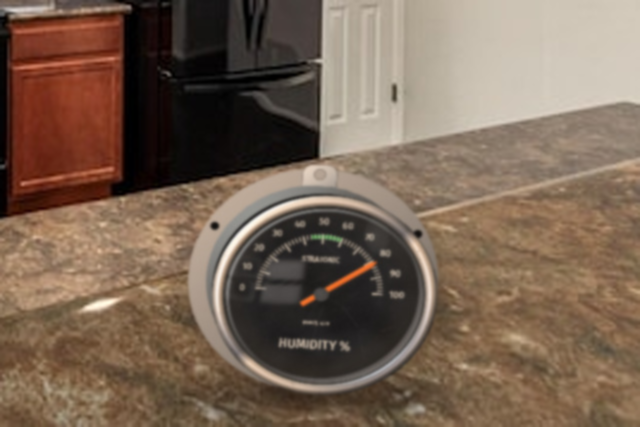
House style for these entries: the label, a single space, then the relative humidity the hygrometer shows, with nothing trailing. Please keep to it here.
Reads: 80 %
